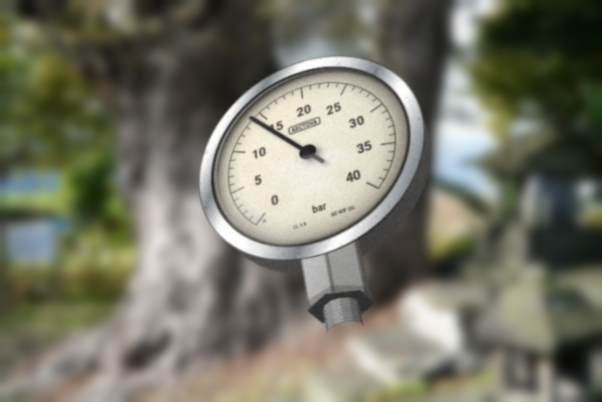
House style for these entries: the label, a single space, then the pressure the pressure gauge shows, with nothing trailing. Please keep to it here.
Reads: 14 bar
